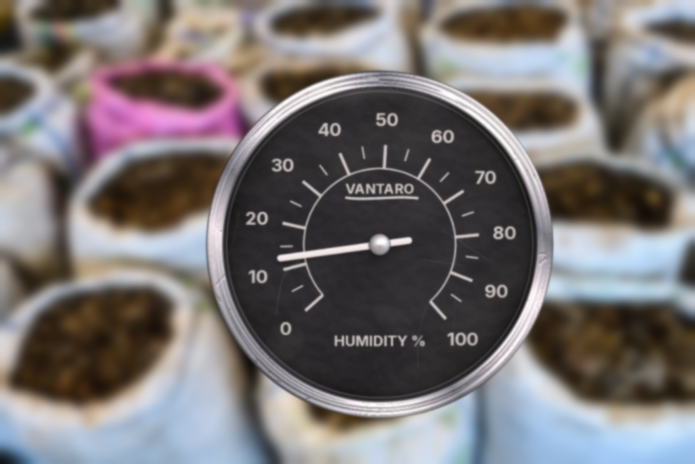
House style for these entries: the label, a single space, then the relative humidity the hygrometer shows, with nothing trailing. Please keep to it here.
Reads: 12.5 %
